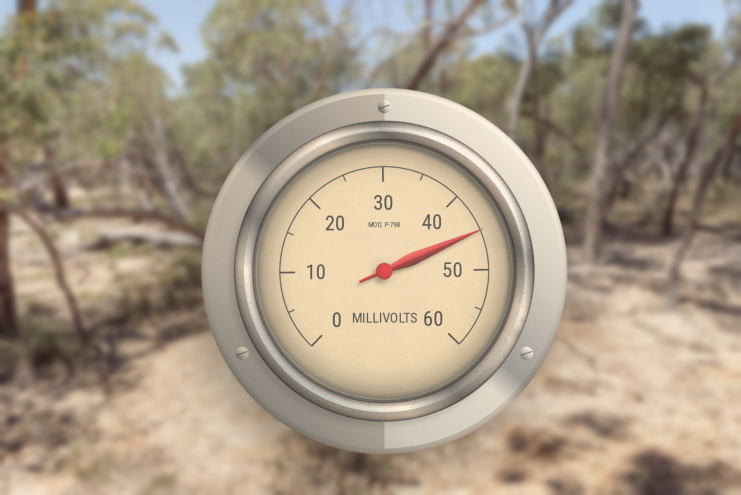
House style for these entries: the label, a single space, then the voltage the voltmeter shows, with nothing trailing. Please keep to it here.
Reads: 45 mV
